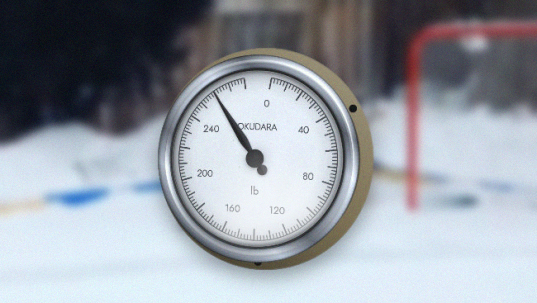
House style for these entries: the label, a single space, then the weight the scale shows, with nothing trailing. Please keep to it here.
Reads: 260 lb
